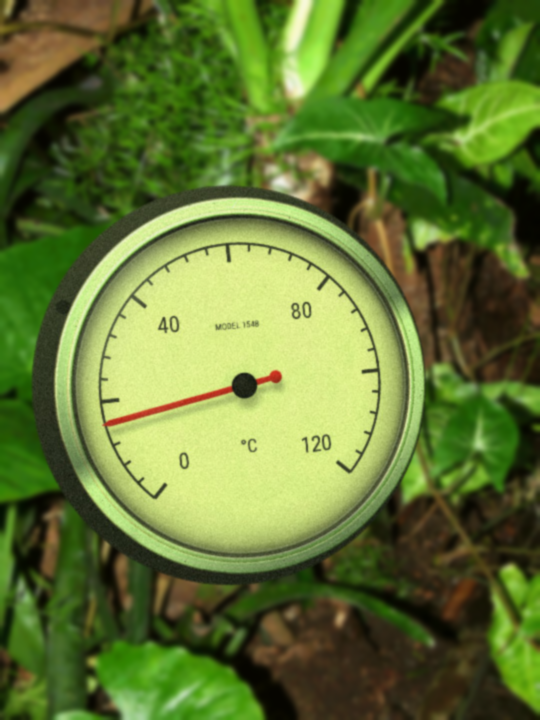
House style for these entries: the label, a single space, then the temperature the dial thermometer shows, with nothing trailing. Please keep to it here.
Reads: 16 °C
